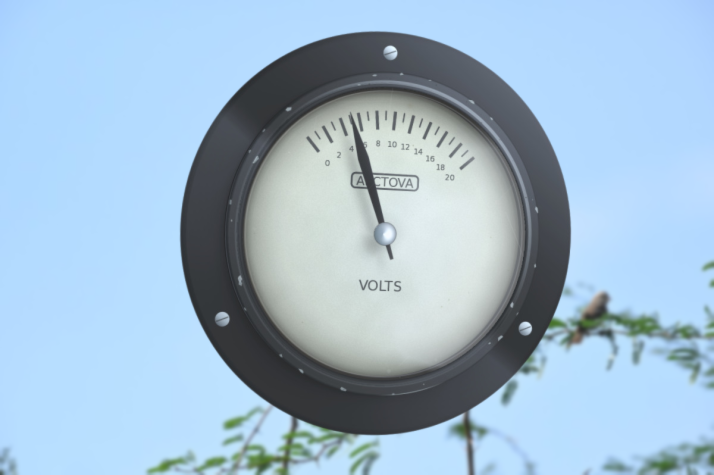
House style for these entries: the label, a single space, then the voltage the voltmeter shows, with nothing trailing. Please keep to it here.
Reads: 5 V
